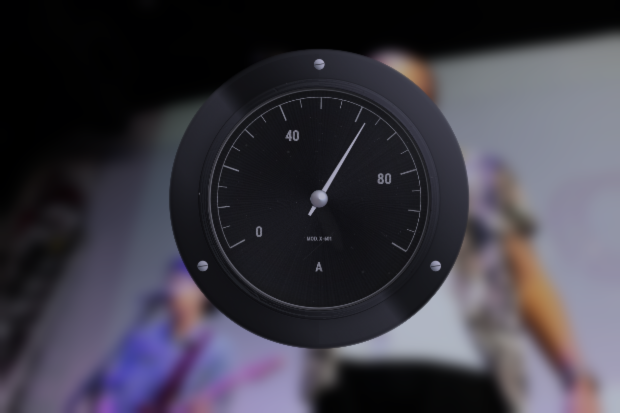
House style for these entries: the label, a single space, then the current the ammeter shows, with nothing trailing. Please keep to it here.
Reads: 62.5 A
